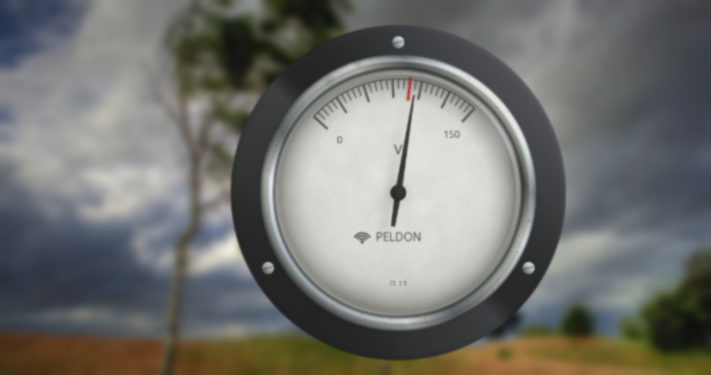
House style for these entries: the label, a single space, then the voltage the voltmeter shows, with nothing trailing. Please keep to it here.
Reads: 95 V
